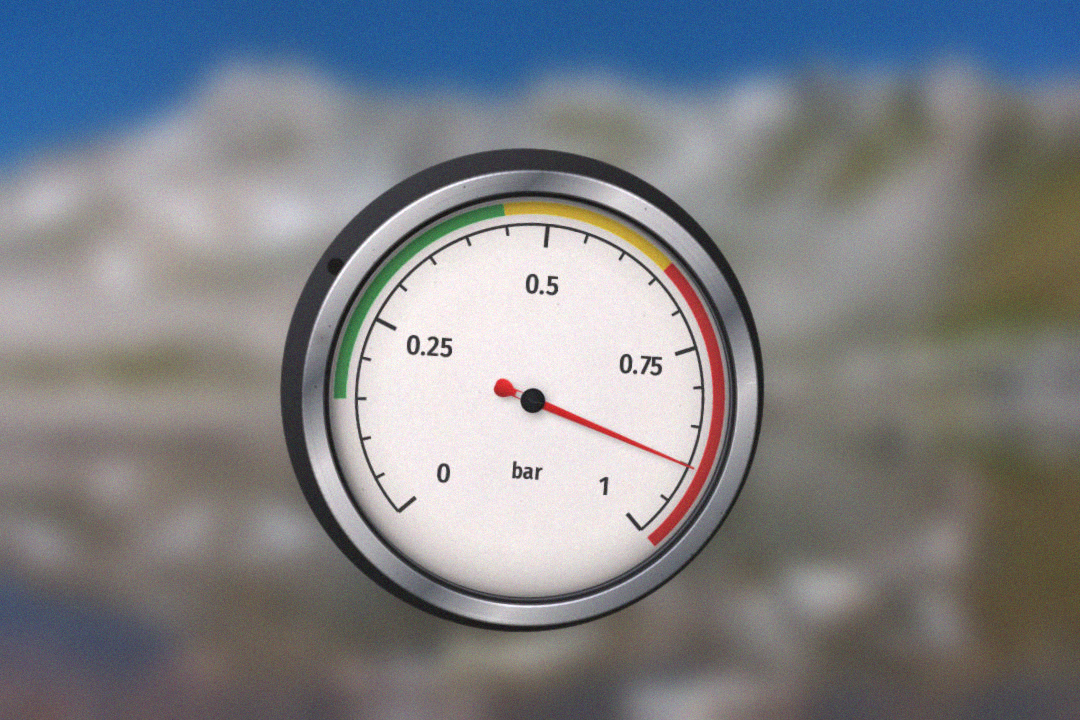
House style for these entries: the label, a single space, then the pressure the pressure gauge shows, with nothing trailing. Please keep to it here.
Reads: 0.9 bar
